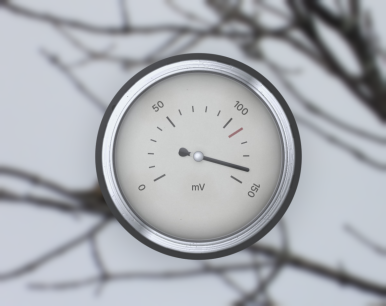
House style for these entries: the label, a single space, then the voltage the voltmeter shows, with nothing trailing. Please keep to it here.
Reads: 140 mV
